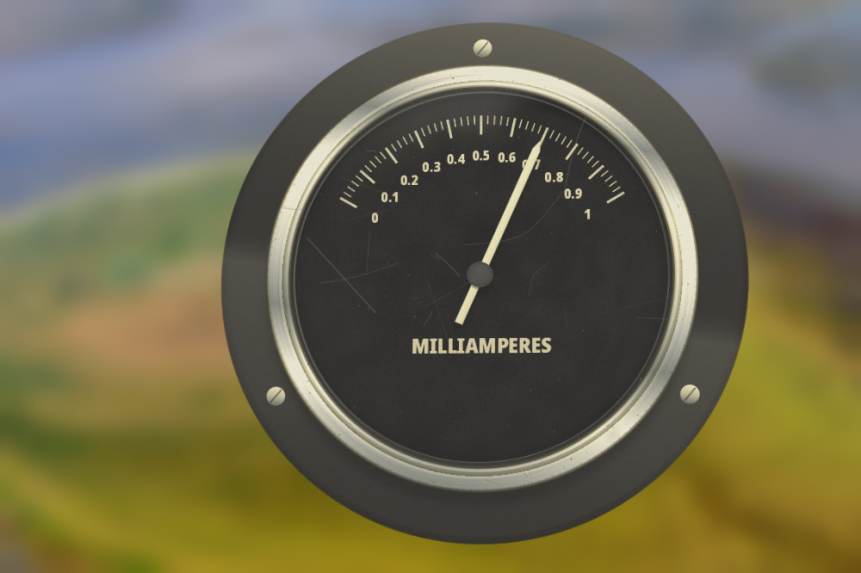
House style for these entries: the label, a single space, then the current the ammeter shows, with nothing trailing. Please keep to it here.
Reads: 0.7 mA
